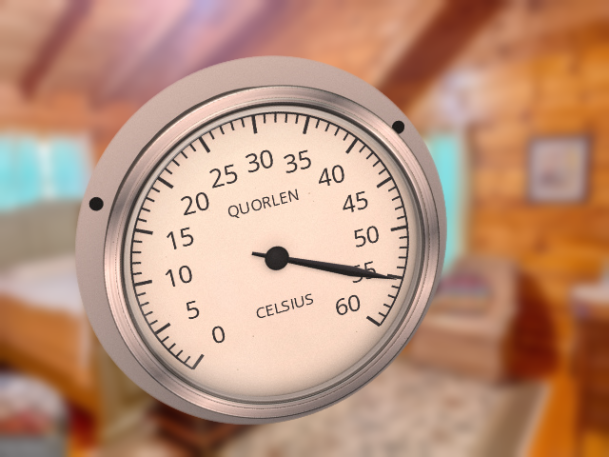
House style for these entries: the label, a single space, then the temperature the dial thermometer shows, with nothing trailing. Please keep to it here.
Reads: 55 °C
